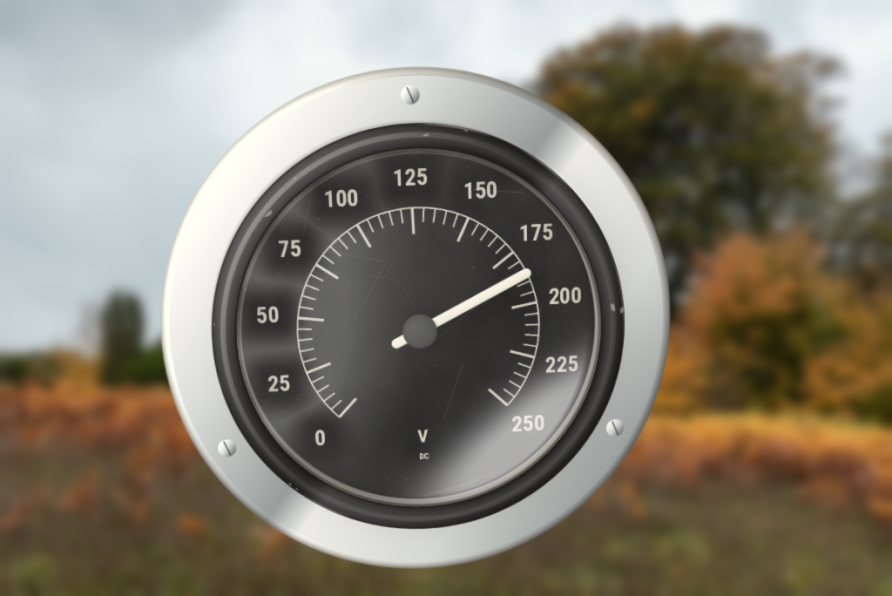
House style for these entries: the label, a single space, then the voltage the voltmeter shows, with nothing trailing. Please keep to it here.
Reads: 185 V
